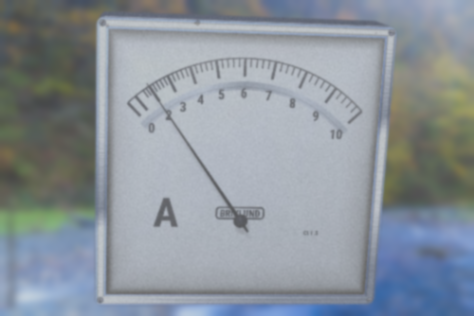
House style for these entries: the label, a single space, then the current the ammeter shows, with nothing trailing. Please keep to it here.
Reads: 2 A
